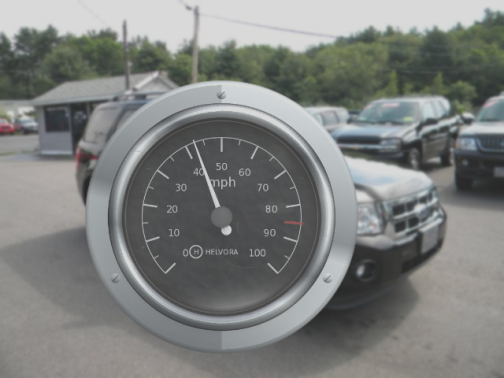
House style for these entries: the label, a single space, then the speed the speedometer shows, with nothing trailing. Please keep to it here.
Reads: 42.5 mph
